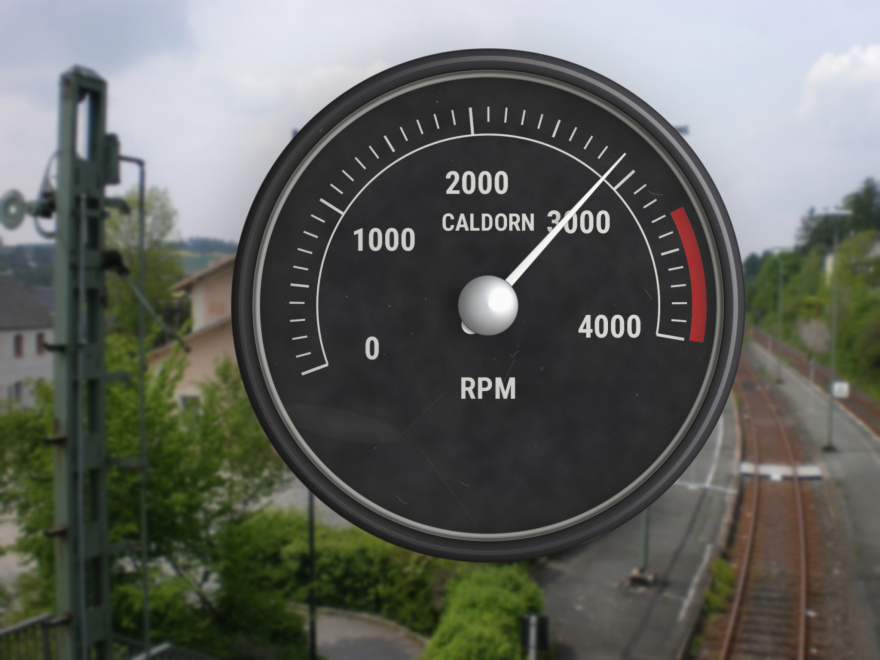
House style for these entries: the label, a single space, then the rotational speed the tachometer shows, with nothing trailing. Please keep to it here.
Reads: 2900 rpm
